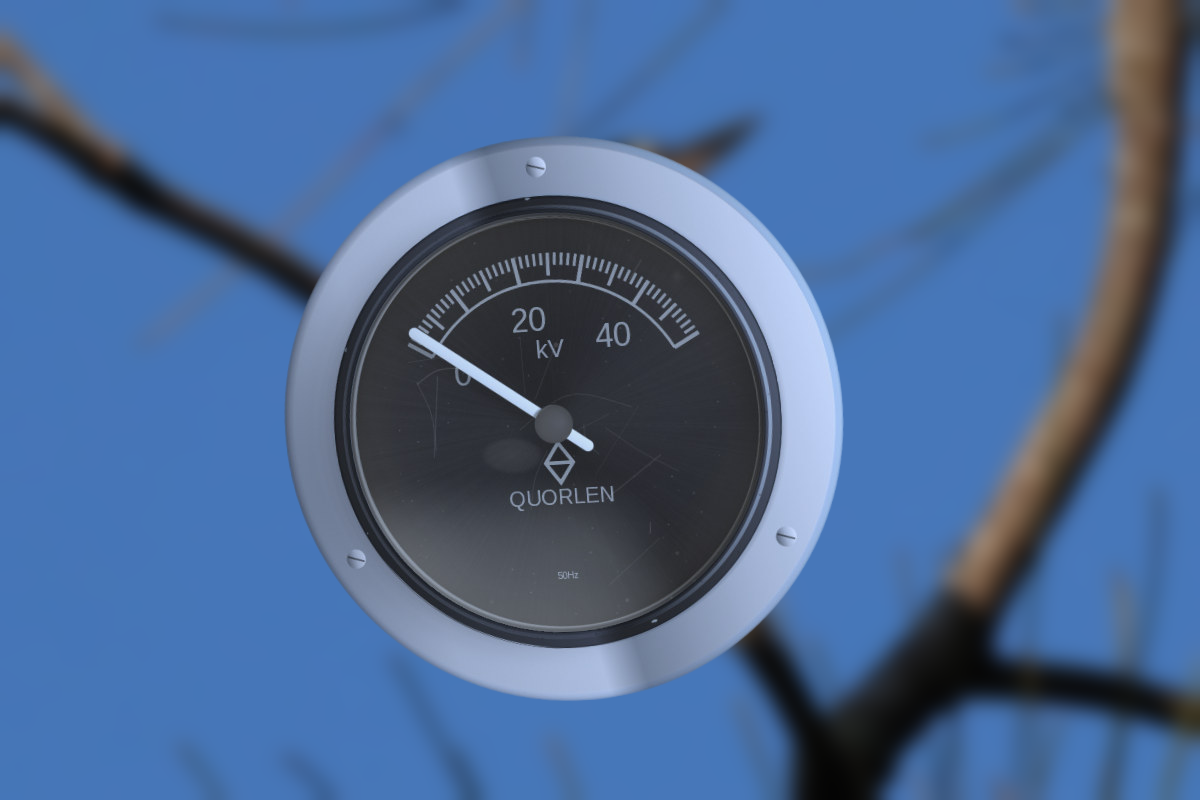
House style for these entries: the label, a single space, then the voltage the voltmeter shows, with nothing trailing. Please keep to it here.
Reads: 2 kV
